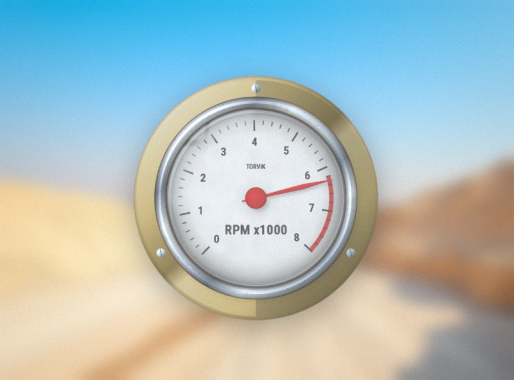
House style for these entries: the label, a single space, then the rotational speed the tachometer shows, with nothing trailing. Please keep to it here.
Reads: 6300 rpm
